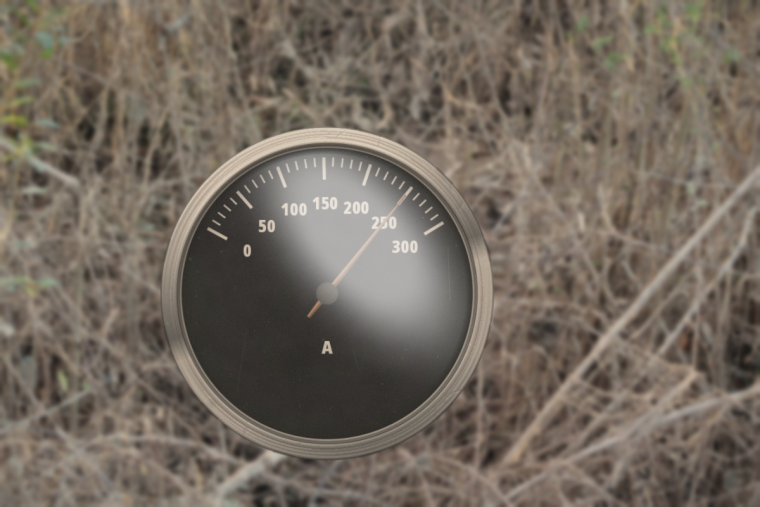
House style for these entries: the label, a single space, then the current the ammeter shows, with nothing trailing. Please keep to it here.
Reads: 250 A
